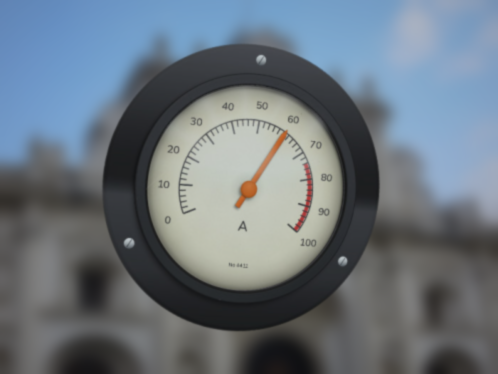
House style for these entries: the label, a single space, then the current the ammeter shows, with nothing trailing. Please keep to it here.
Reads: 60 A
